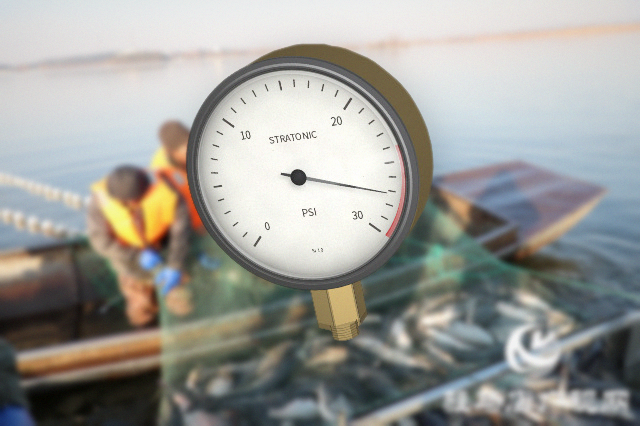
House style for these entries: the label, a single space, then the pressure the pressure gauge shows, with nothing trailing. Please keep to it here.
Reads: 27 psi
